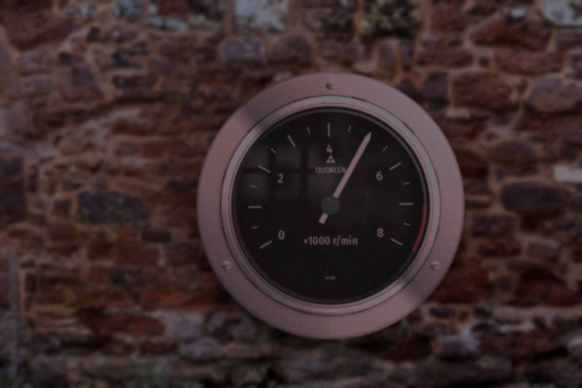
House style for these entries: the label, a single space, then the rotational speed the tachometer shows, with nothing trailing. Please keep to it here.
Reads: 5000 rpm
